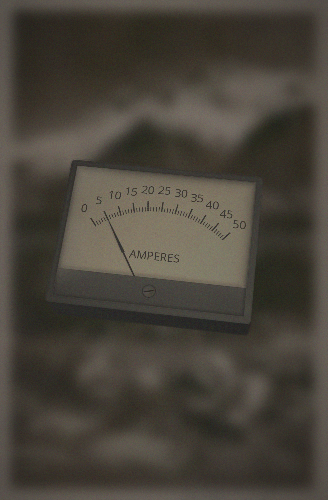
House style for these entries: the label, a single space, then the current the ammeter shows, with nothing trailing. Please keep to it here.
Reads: 5 A
